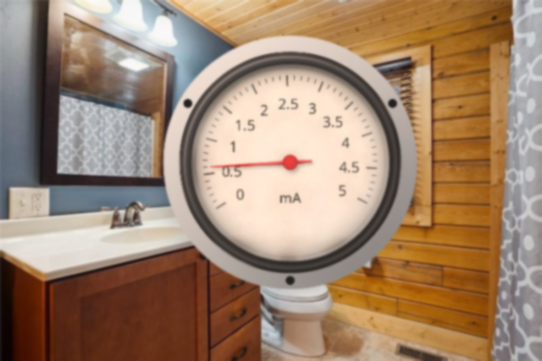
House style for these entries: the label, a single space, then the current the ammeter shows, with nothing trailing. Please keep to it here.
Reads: 0.6 mA
